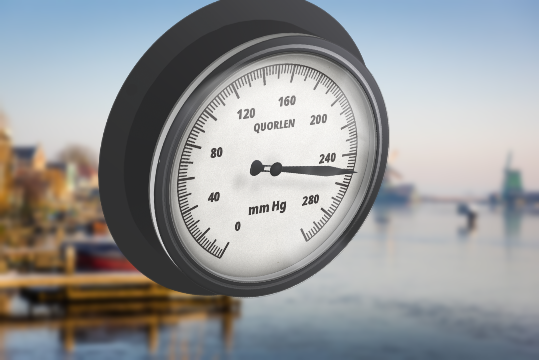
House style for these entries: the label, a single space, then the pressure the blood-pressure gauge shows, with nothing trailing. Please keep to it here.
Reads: 250 mmHg
